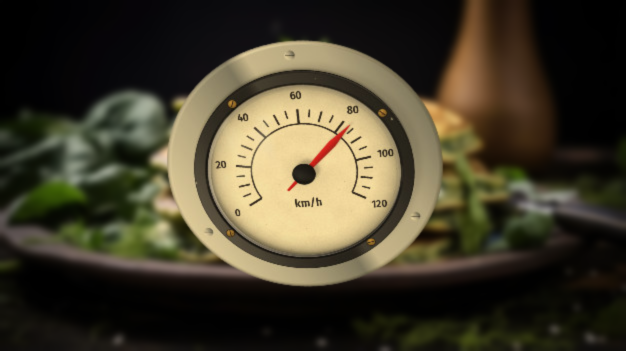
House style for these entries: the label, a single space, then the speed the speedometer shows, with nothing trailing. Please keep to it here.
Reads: 82.5 km/h
